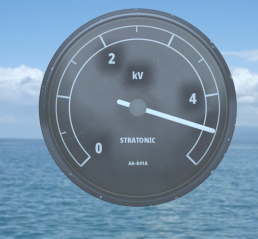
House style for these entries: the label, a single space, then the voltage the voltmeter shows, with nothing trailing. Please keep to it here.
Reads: 4.5 kV
